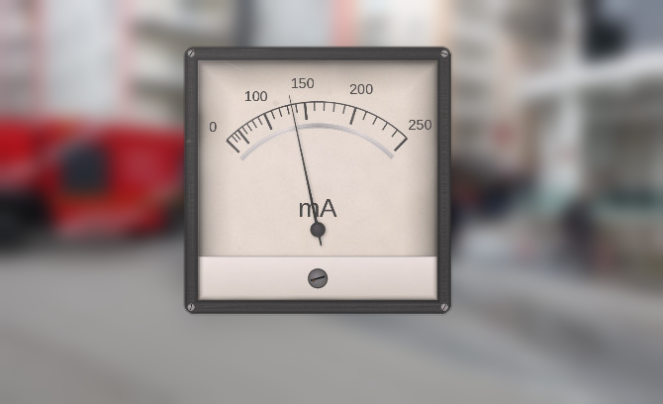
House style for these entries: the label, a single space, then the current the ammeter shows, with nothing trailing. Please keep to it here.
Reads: 135 mA
